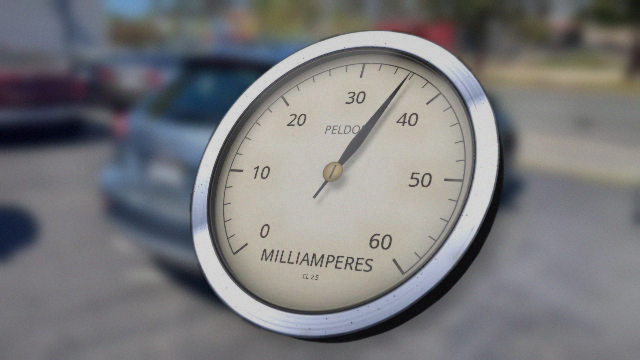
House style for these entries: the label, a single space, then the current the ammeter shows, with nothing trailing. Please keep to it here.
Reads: 36 mA
